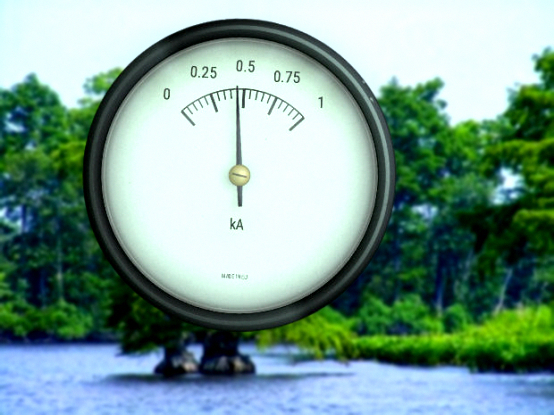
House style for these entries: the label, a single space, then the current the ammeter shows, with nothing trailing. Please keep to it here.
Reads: 0.45 kA
